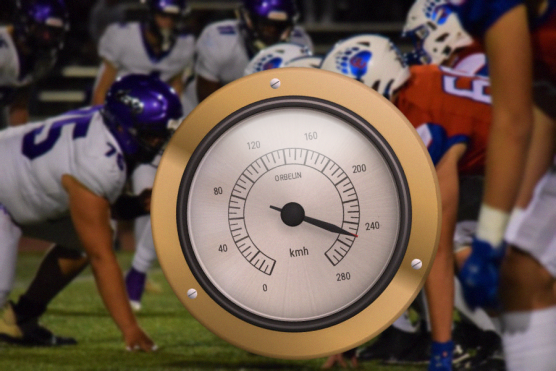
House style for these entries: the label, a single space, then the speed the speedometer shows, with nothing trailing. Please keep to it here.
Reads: 250 km/h
